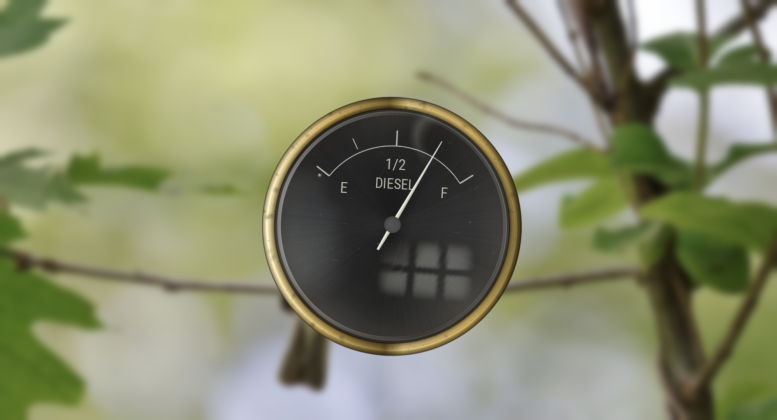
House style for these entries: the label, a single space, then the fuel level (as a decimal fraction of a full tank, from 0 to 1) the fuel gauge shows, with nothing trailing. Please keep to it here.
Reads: 0.75
